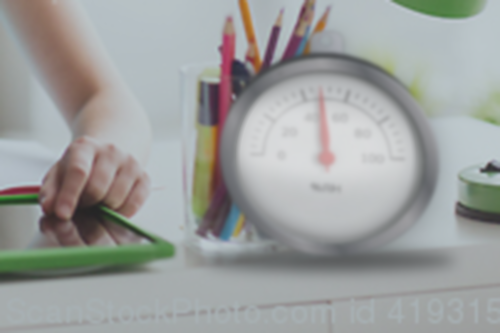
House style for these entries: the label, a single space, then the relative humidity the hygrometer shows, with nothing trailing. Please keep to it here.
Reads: 48 %
